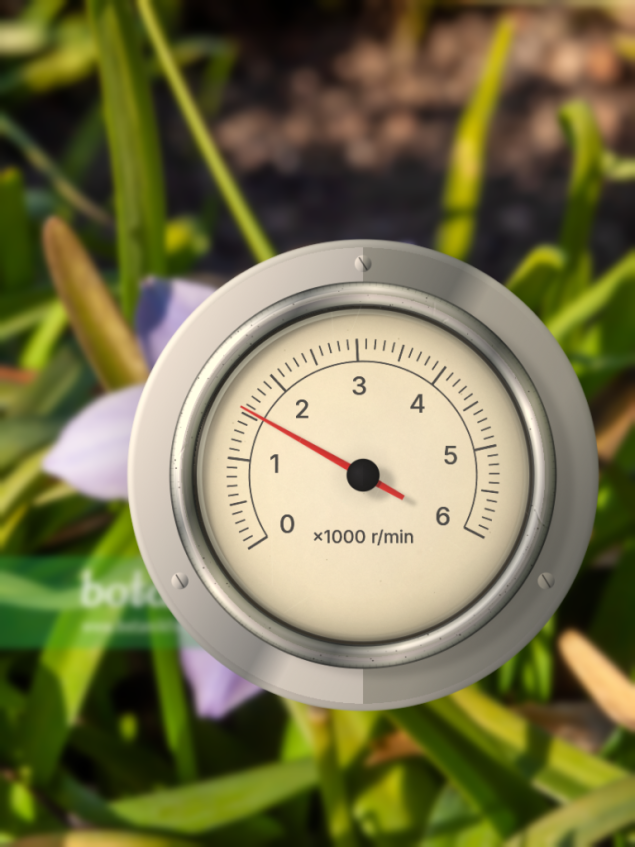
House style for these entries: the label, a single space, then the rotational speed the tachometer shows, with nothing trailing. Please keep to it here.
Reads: 1550 rpm
